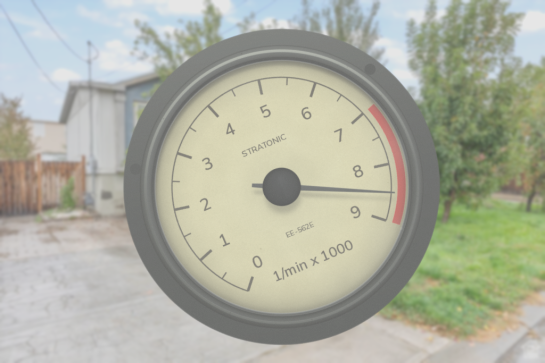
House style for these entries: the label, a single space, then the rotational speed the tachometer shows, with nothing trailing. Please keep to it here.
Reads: 8500 rpm
